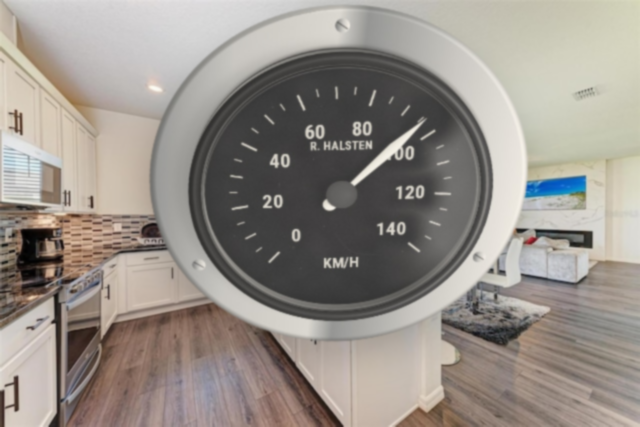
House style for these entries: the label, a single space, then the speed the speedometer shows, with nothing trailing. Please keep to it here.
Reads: 95 km/h
